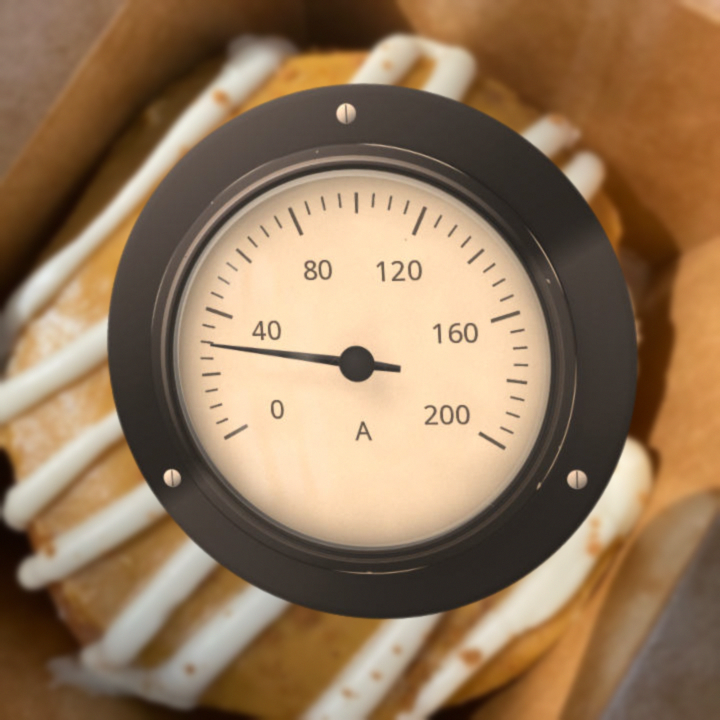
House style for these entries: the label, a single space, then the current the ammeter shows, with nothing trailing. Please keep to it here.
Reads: 30 A
